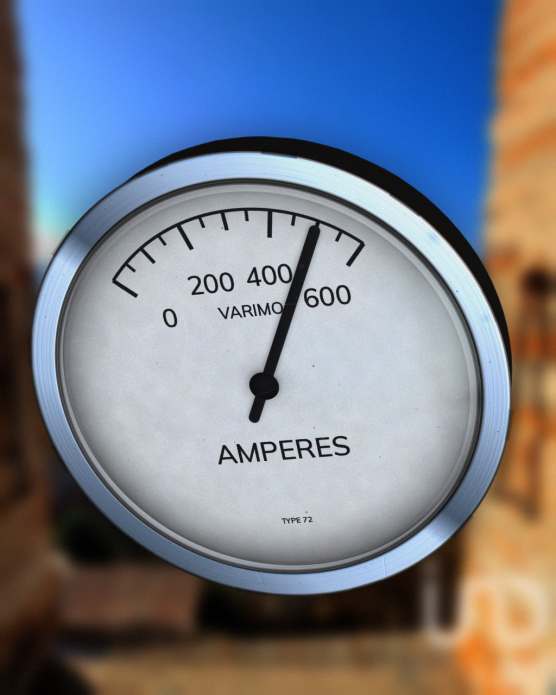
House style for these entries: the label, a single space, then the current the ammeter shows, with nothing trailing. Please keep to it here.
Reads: 500 A
